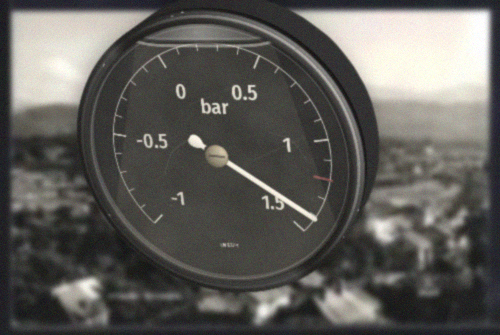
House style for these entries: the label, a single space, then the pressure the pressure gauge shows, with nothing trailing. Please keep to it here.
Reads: 1.4 bar
